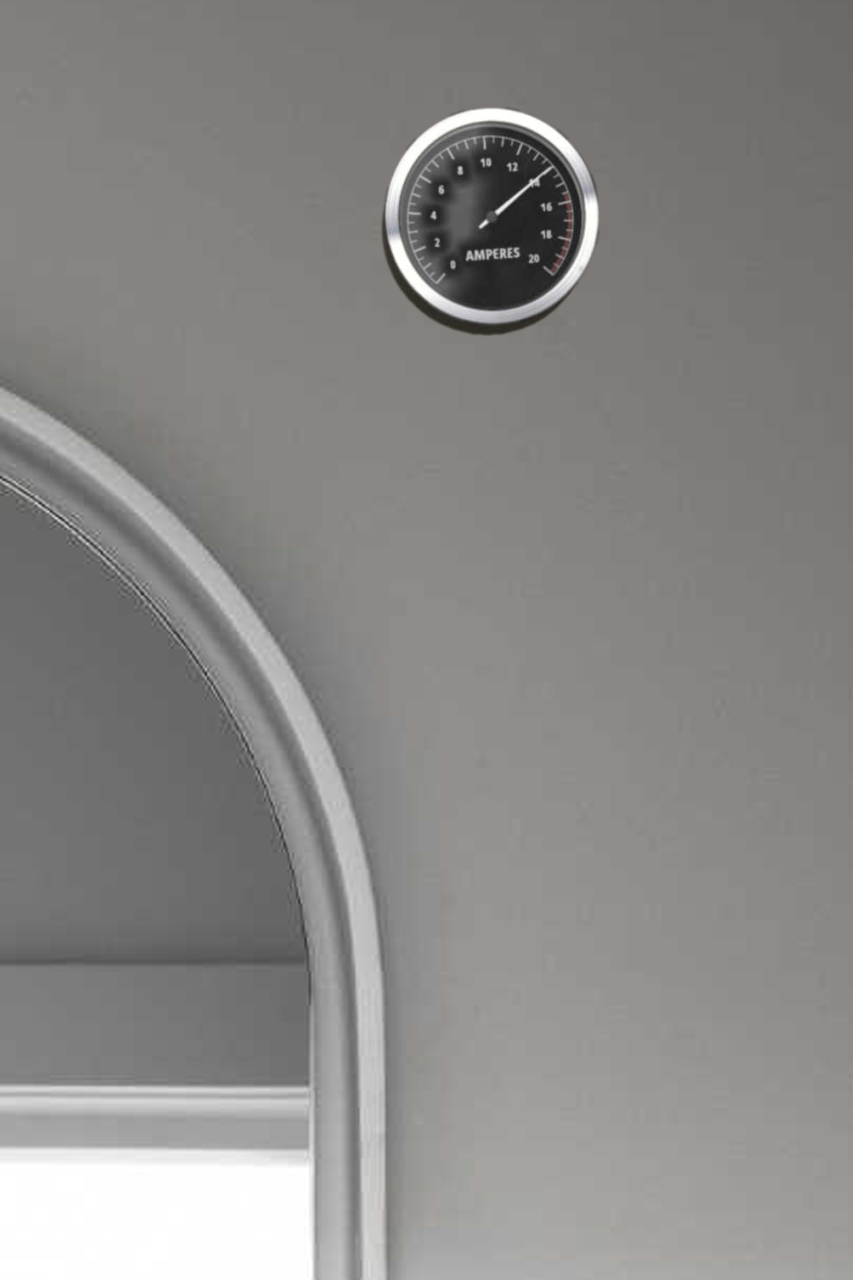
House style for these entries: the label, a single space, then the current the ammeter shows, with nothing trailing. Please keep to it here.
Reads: 14 A
